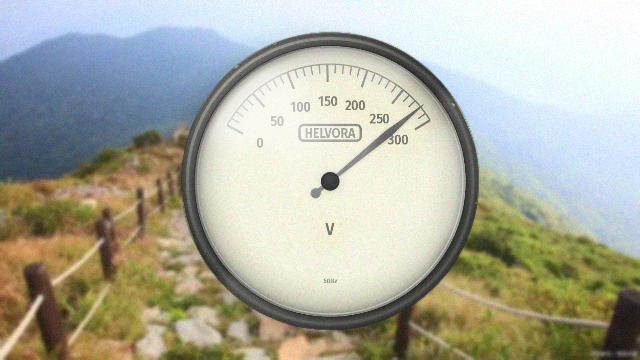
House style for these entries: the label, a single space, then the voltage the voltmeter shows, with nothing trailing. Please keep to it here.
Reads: 280 V
